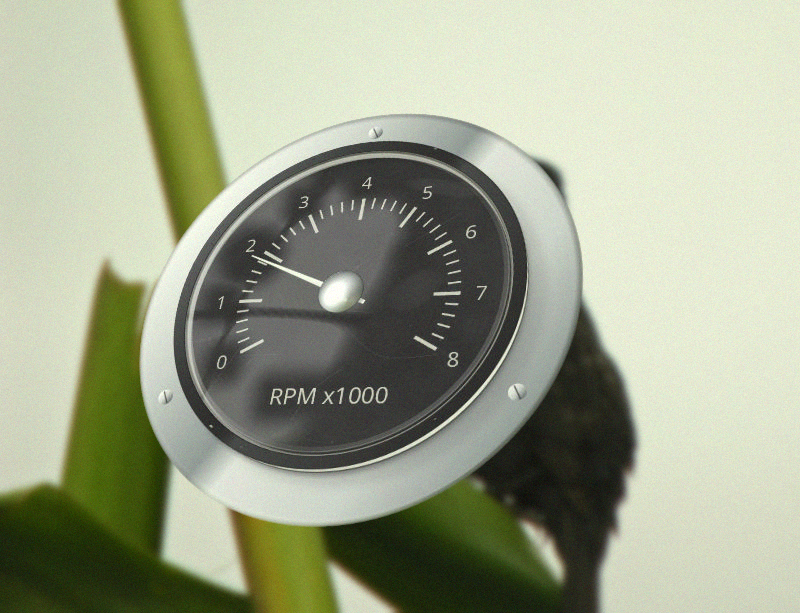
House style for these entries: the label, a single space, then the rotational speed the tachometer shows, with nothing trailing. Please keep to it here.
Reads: 1800 rpm
